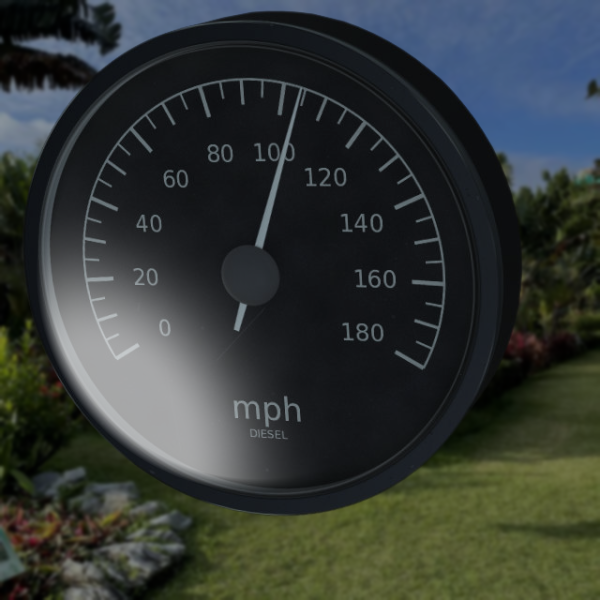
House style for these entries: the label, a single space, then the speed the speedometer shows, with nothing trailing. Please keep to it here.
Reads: 105 mph
